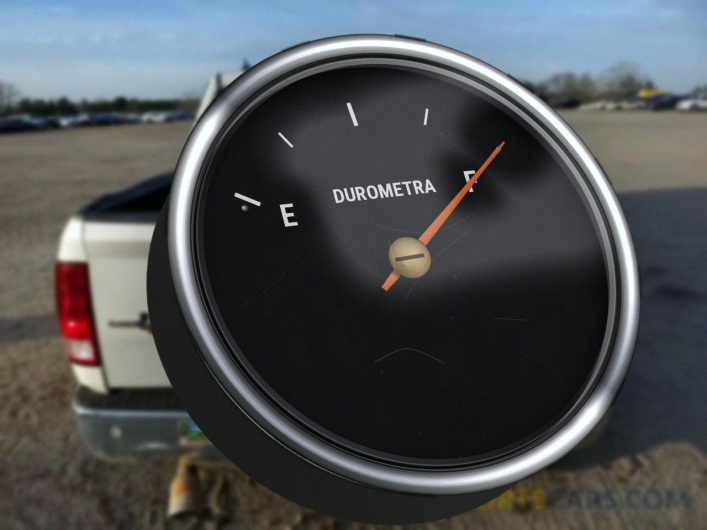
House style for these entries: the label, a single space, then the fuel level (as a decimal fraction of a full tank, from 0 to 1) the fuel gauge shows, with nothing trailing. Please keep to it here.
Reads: 1
